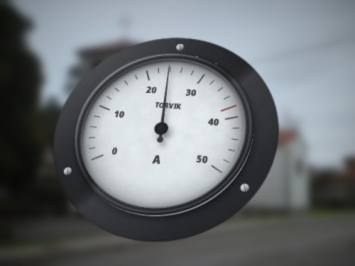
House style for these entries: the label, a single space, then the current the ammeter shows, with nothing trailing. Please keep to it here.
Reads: 24 A
